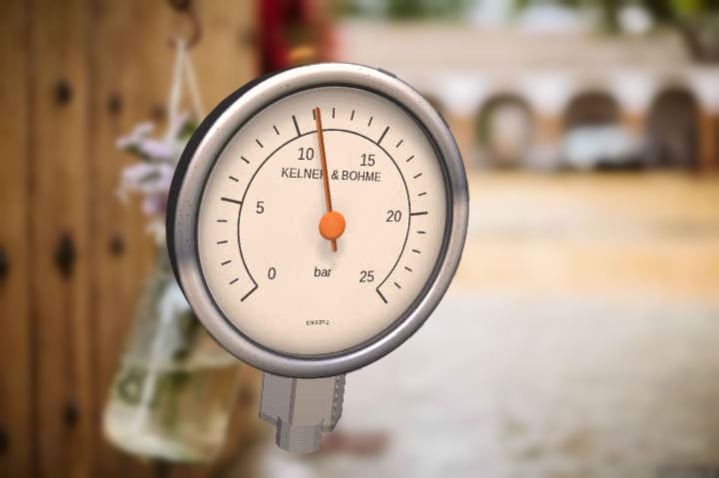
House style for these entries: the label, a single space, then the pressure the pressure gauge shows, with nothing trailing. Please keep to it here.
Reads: 11 bar
